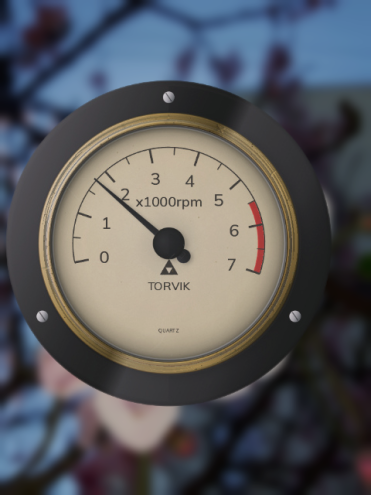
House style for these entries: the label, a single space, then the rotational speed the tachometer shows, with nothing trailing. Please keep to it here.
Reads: 1750 rpm
